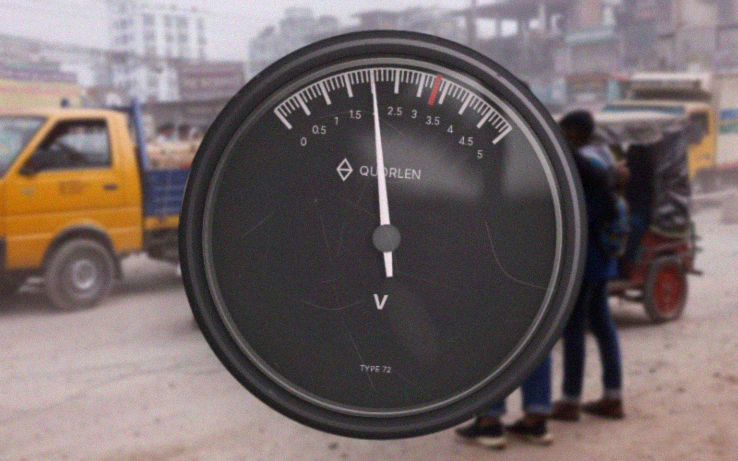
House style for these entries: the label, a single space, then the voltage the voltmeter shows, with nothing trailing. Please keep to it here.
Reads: 2 V
